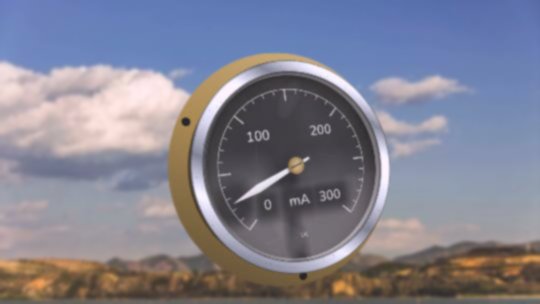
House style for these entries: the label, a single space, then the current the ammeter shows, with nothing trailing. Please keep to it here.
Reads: 25 mA
